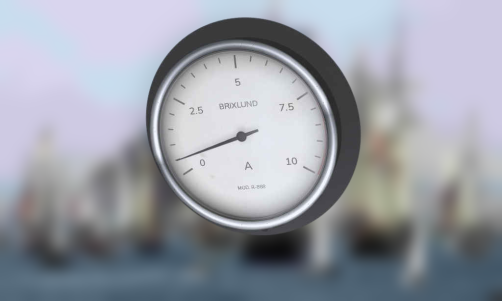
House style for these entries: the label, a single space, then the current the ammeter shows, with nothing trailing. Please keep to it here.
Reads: 0.5 A
